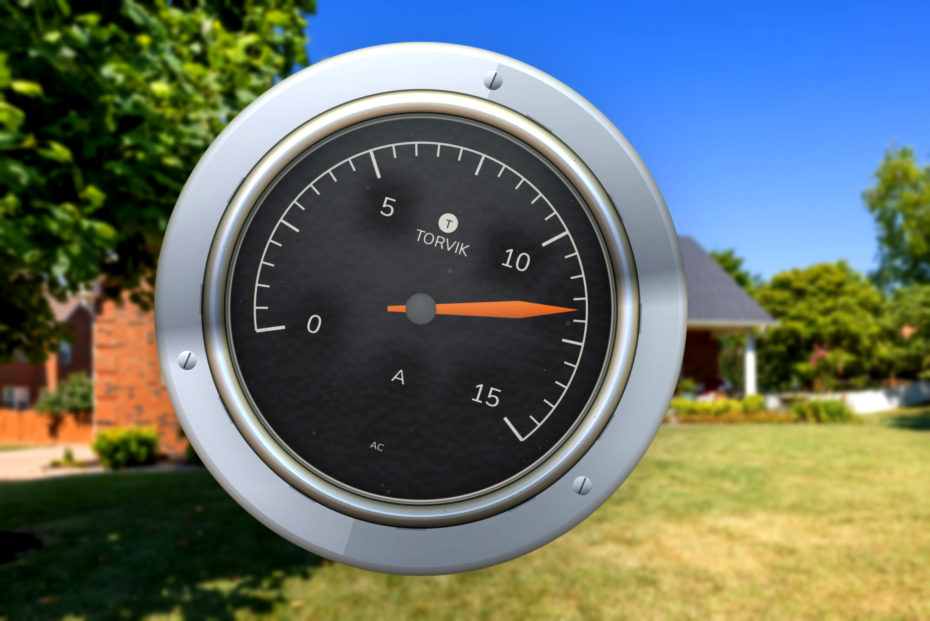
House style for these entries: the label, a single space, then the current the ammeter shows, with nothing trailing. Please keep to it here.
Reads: 11.75 A
